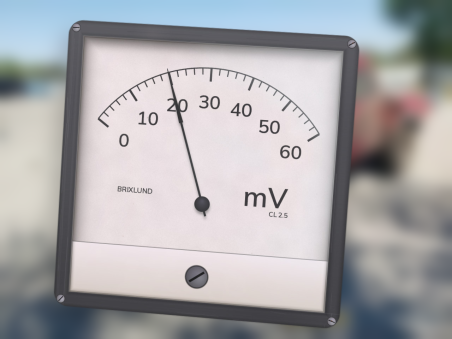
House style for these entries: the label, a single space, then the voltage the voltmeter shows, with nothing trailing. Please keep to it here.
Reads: 20 mV
